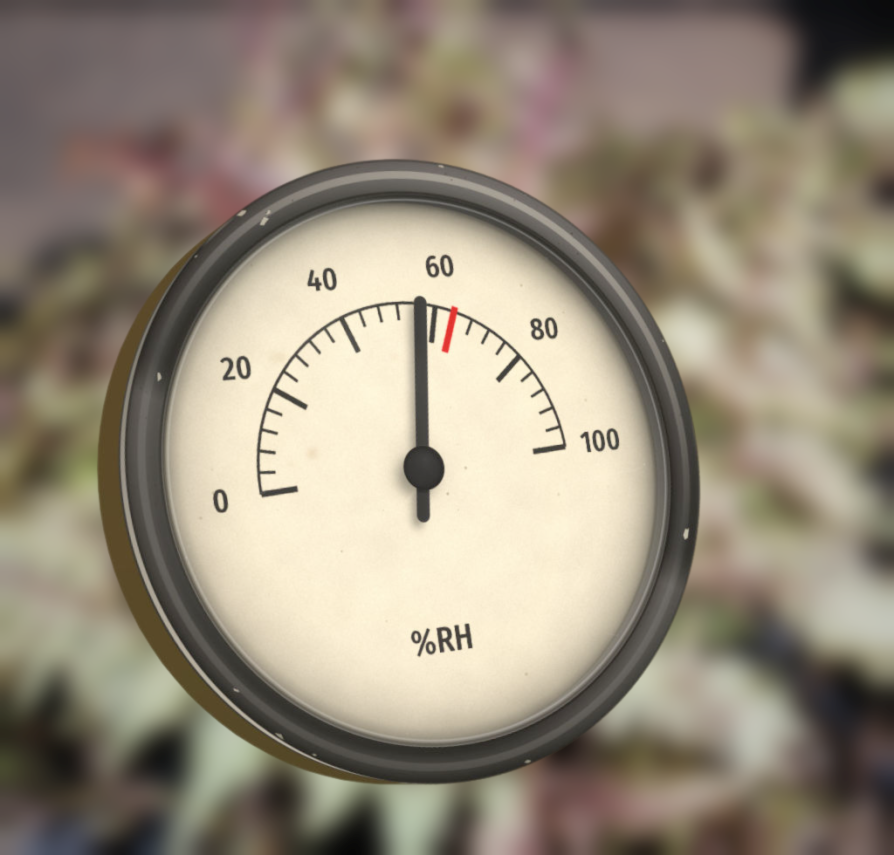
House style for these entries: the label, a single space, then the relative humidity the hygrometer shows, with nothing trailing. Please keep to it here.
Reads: 56 %
